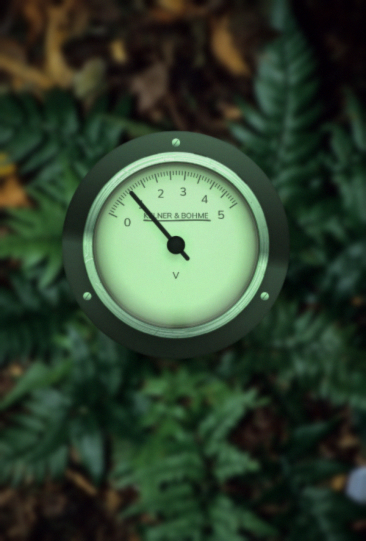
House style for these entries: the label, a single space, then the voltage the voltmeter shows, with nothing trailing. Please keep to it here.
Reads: 1 V
